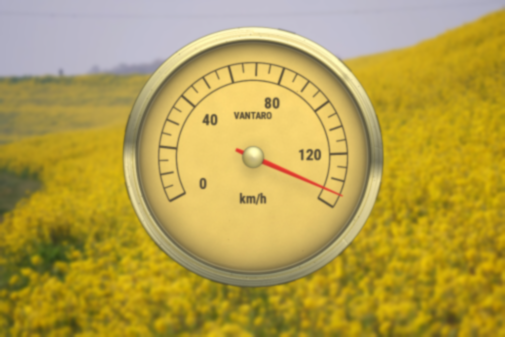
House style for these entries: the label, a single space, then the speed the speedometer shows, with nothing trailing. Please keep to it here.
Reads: 135 km/h
